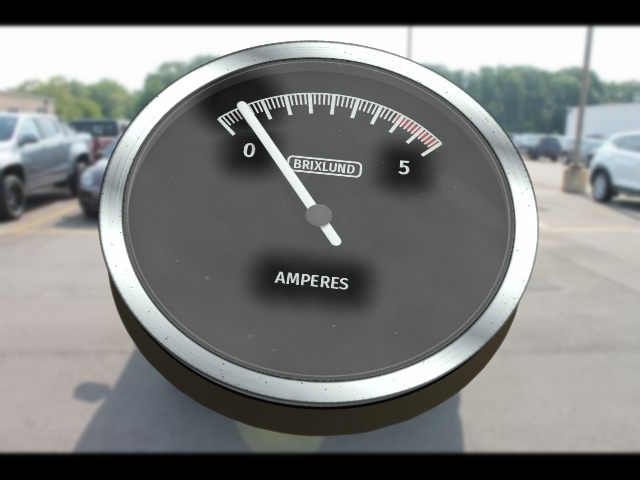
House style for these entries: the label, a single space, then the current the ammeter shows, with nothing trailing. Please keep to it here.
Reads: 0.5 A
